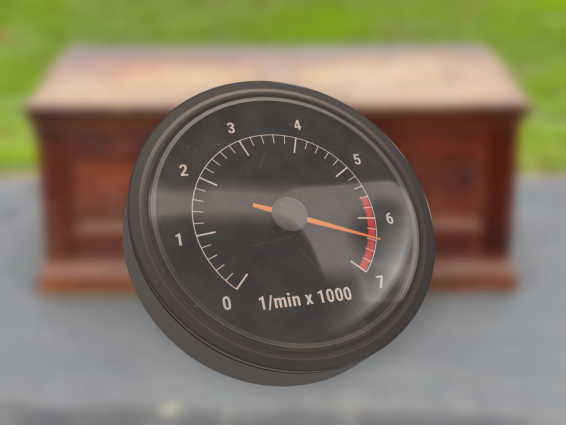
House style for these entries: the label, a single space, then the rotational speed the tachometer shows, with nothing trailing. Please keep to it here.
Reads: 6400 rpm
